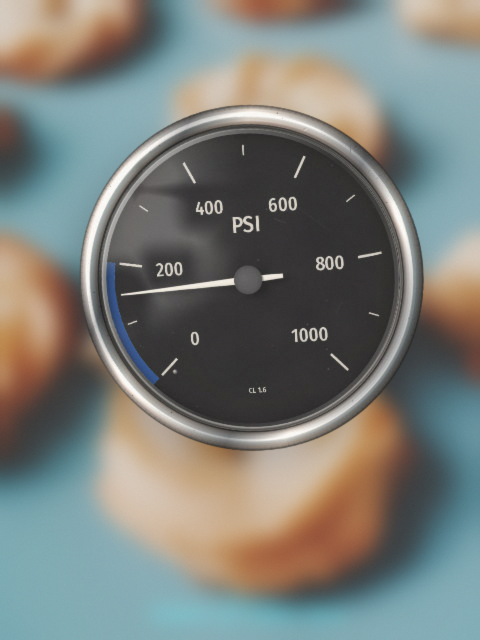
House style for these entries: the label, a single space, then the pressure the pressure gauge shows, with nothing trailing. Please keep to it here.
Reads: 150 psi
